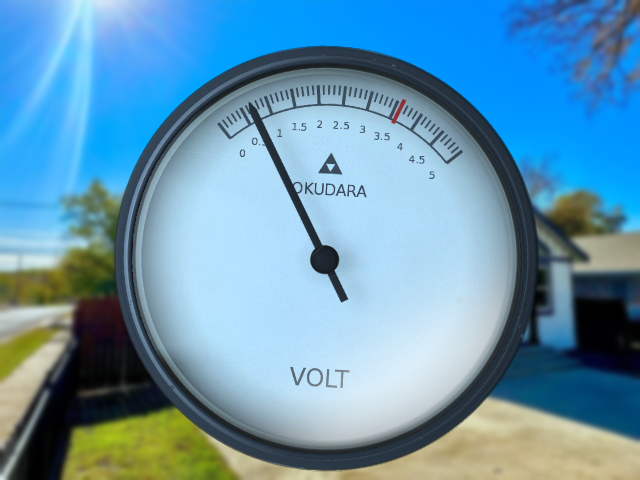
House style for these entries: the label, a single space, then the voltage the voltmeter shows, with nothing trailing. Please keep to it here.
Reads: 0.7 V
